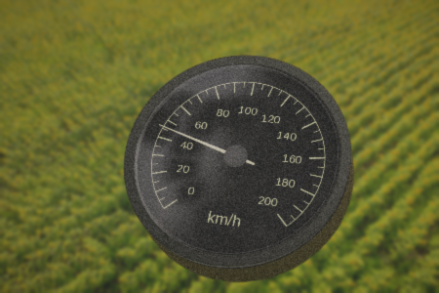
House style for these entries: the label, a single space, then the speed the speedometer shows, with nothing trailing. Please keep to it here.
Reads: 45 km/h
